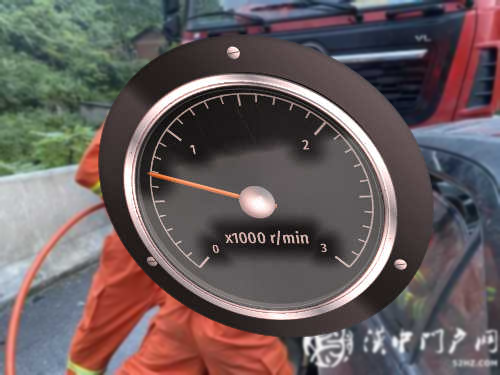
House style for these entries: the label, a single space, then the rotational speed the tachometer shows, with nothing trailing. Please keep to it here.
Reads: 700 rpm
